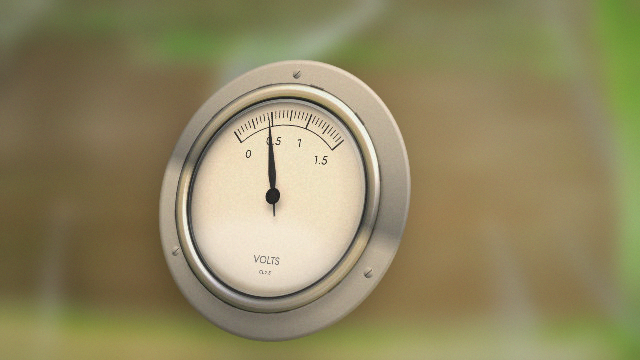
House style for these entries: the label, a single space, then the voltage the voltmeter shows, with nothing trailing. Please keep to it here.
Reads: 0.5 V
